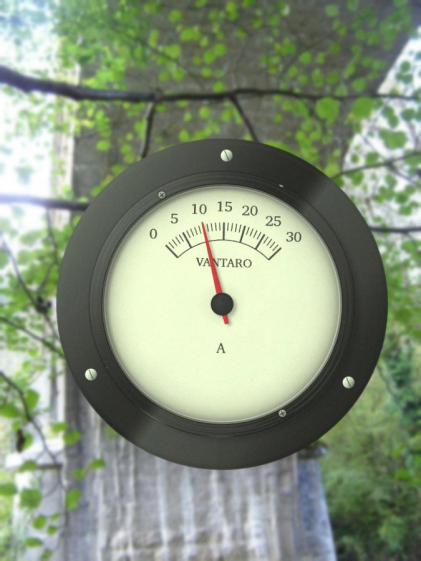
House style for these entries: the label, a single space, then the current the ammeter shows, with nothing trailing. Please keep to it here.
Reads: 10 A
